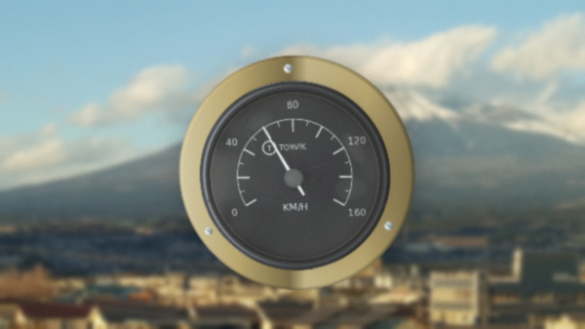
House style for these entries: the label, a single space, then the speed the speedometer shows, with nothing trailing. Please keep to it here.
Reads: 60 km/h
